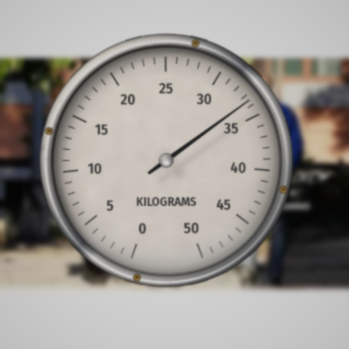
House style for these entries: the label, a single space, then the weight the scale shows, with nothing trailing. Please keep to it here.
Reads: 33.5 kg
